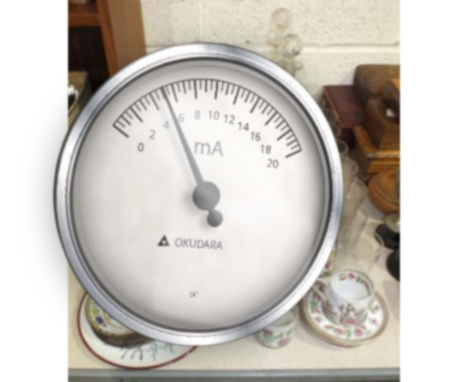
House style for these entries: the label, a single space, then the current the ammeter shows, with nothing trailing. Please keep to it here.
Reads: 5 mA
